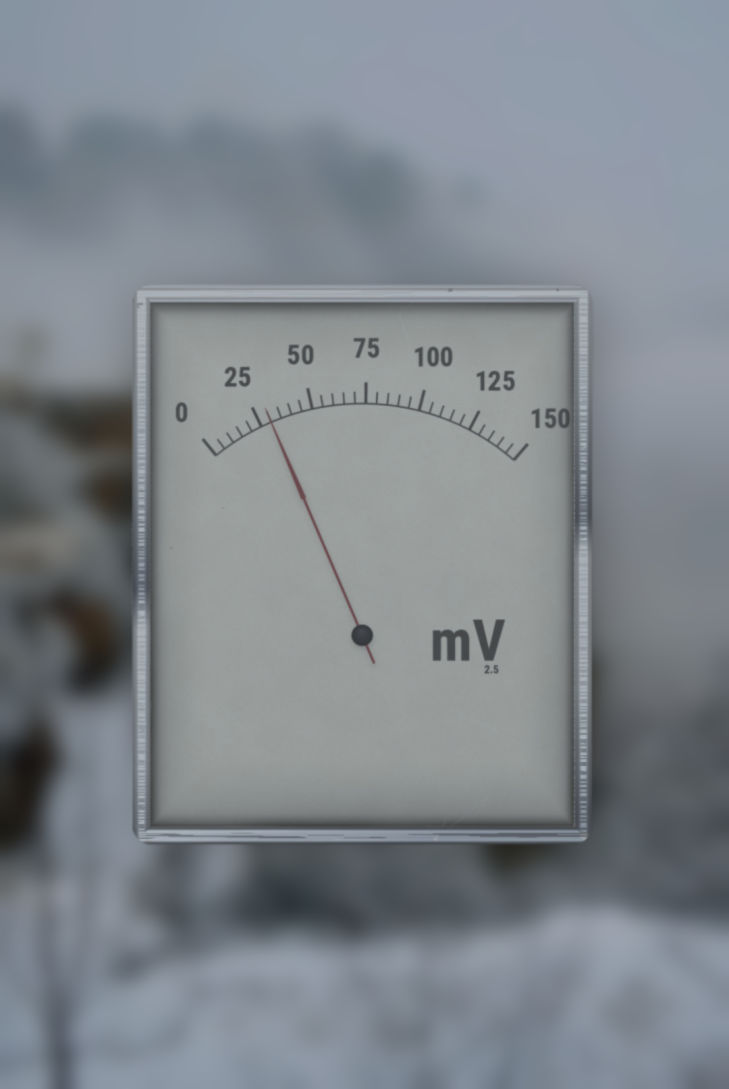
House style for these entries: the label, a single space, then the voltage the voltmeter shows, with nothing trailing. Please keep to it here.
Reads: 30 mV
